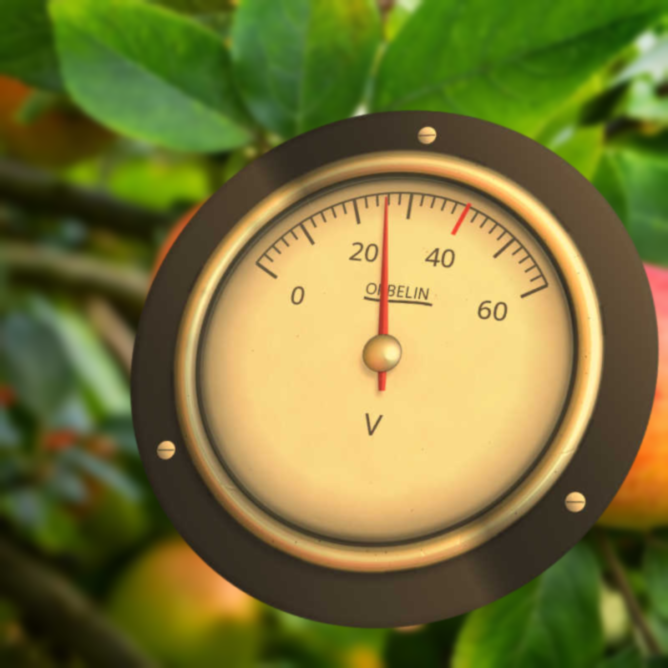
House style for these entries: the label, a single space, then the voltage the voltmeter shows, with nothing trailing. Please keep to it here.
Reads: 26 V
